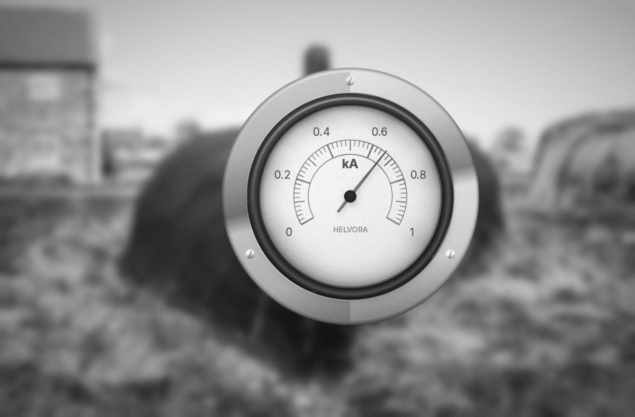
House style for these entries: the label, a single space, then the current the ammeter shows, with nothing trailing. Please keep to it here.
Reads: 0.66 kA
